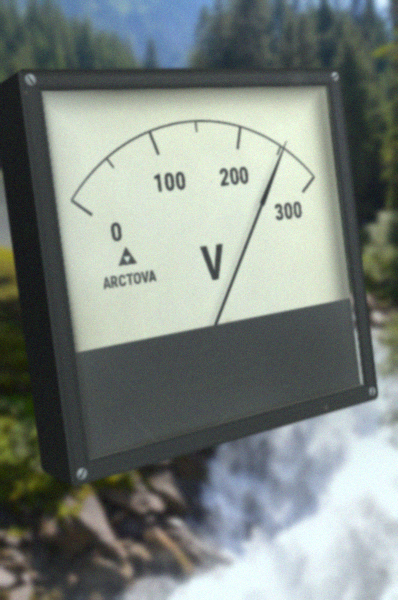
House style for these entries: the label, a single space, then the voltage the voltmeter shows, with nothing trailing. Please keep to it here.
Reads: 250 V
